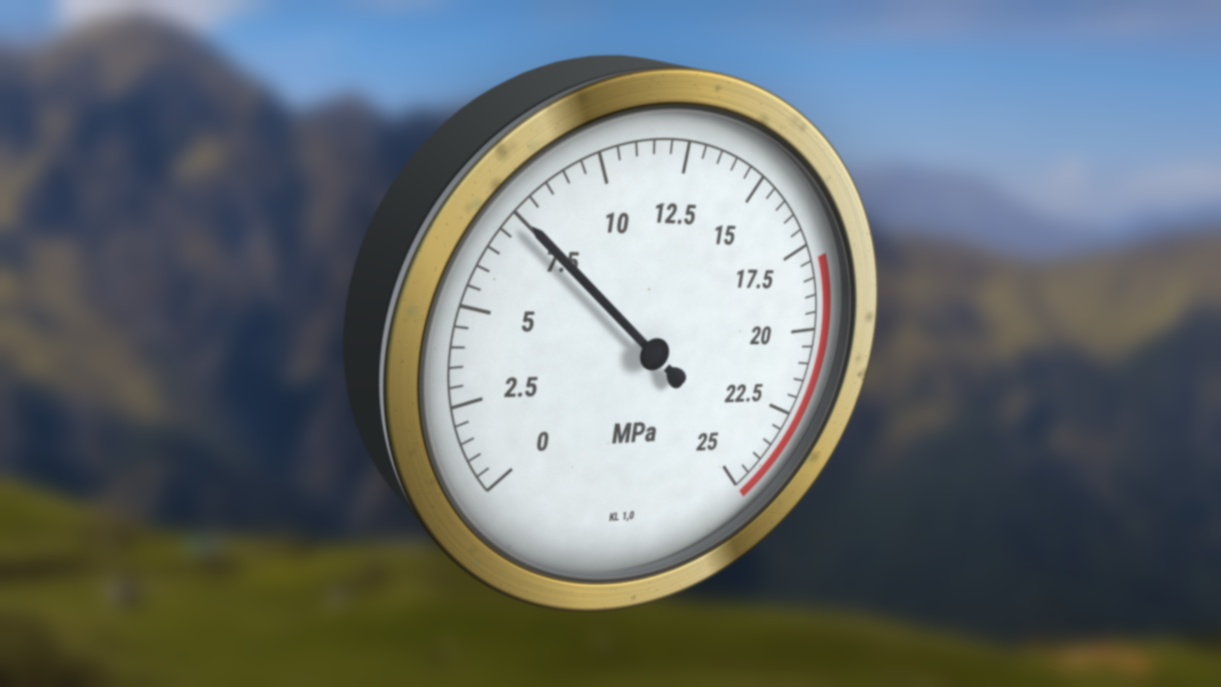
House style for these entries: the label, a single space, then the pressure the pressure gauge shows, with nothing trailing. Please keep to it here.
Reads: 7.5 MPa
